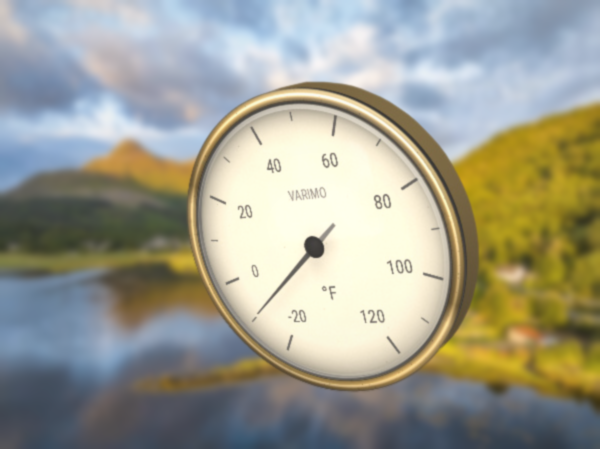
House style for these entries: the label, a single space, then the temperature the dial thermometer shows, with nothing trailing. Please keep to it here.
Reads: -10 °F
